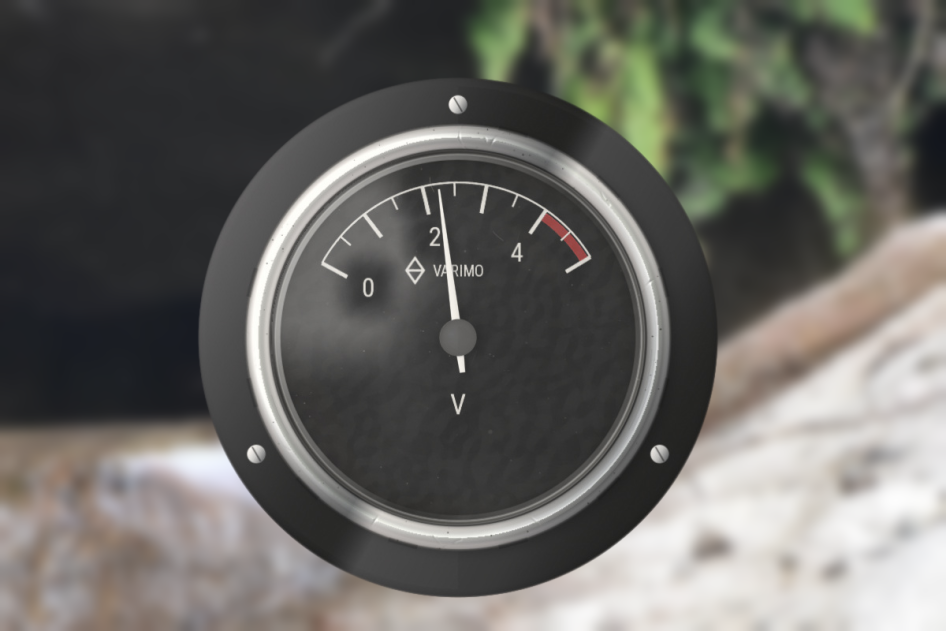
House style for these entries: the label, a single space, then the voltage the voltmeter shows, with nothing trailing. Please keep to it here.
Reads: 2.25 V
